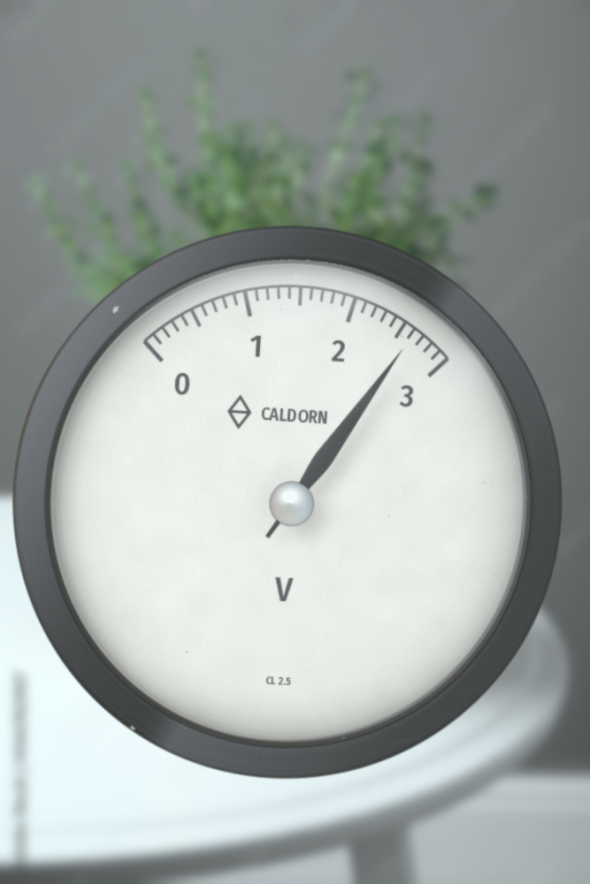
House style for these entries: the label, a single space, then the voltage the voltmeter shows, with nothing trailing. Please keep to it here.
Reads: 2.6 V
